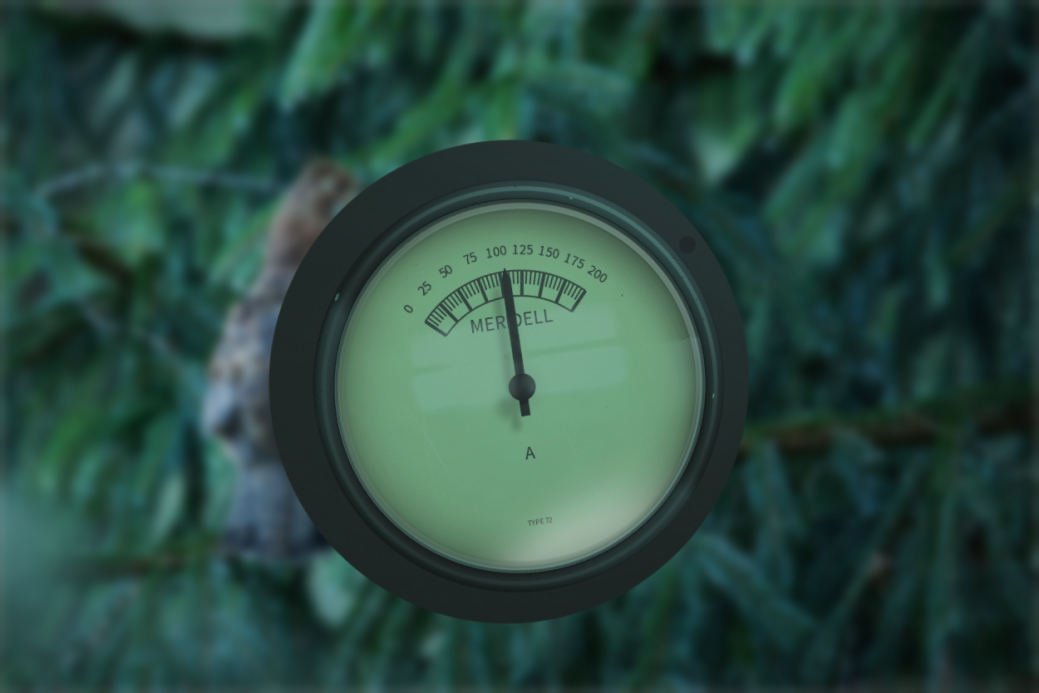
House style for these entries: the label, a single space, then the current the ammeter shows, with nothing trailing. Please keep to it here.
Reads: 105 A
